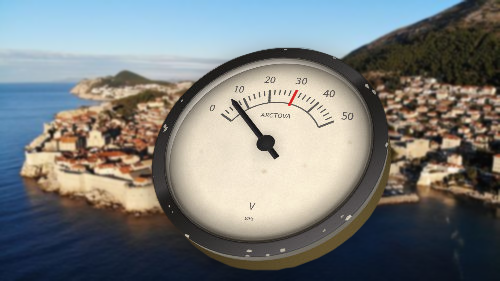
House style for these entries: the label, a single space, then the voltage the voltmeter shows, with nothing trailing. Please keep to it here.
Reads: 6 V
